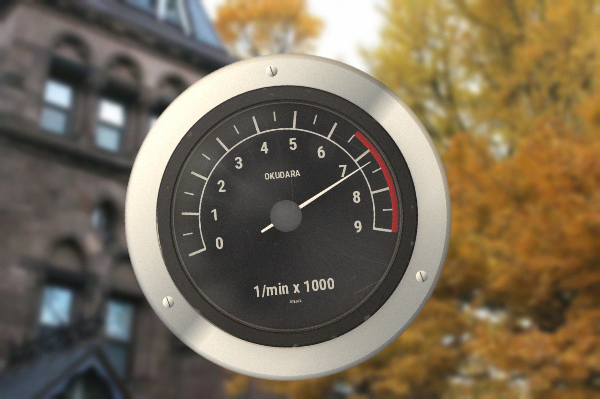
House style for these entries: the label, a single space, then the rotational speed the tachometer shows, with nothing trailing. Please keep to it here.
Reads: 7250 rpm
